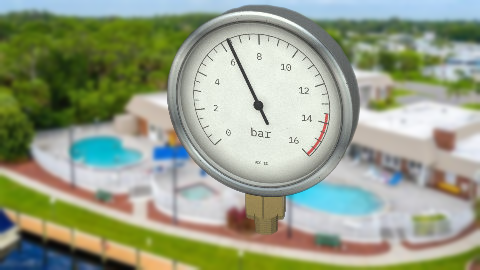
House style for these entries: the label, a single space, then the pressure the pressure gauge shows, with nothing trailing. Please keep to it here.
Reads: 6.5 bar
